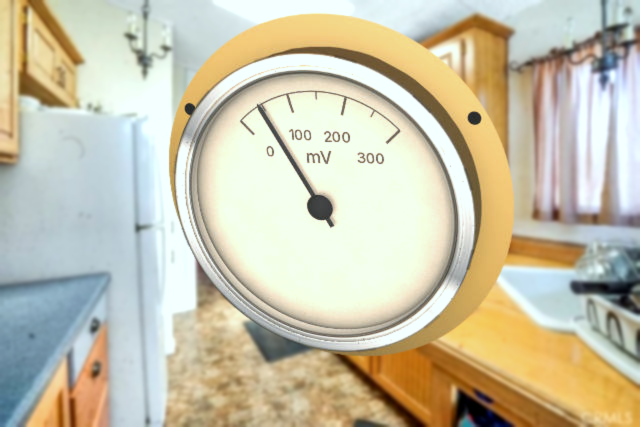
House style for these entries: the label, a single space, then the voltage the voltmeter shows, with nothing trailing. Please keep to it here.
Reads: 50 mV
